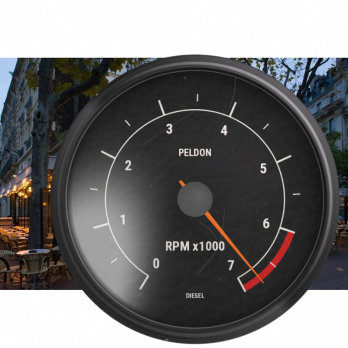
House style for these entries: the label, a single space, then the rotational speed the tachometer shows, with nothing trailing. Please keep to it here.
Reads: 6750 rpm
